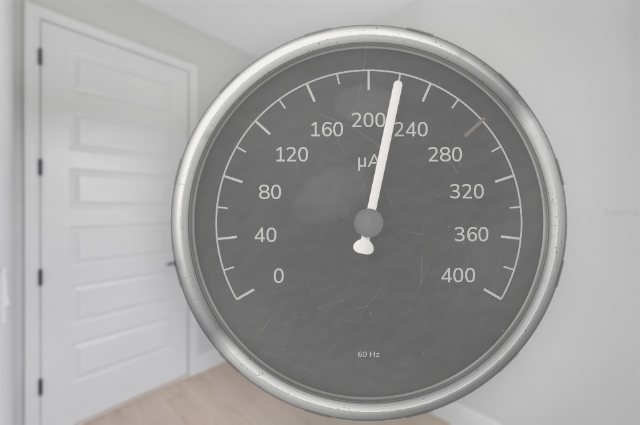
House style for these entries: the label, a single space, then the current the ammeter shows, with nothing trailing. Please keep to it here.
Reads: 220 µA
